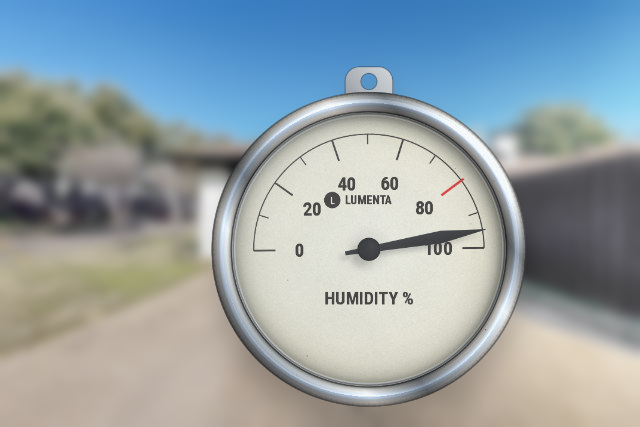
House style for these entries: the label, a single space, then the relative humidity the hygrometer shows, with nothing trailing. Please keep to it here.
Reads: 95 %
